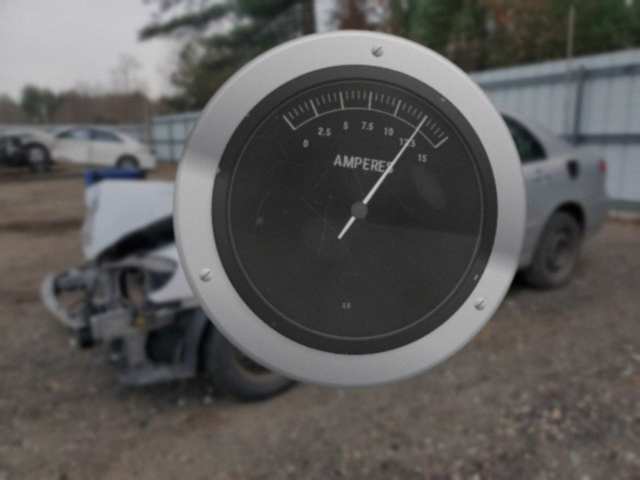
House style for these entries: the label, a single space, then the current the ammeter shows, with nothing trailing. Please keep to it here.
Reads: 12.5 A
